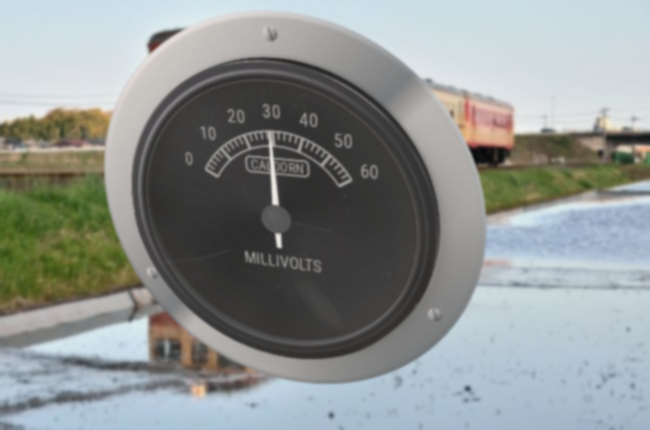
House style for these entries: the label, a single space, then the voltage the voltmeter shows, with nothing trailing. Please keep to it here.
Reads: 30 mV
